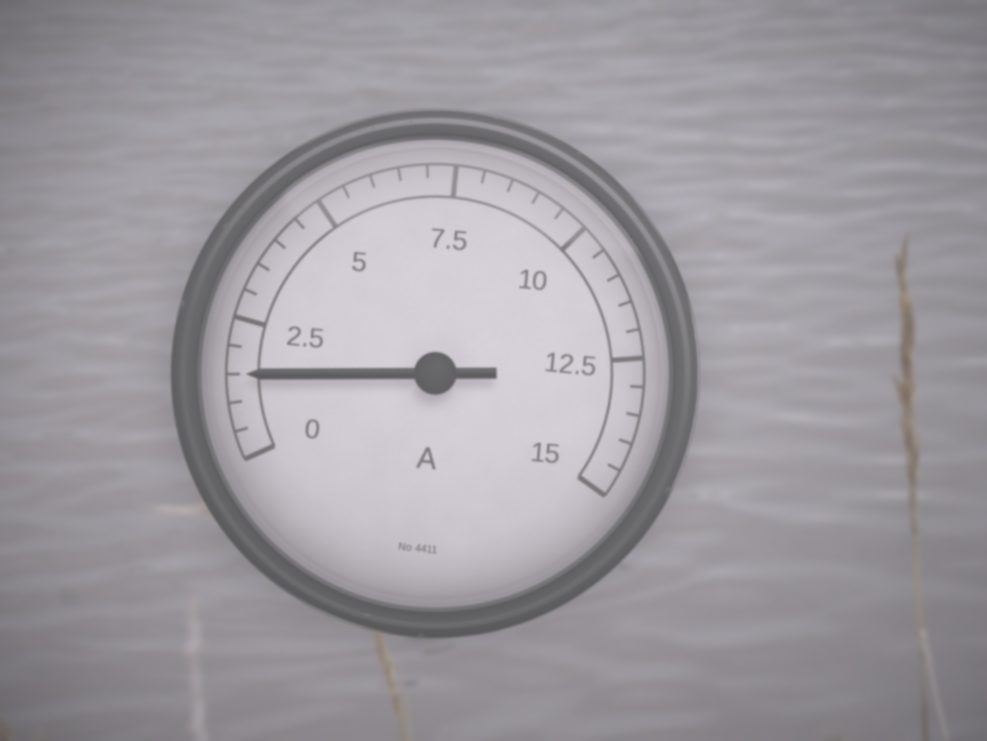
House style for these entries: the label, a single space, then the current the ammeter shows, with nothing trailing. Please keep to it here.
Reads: 1.5 A
